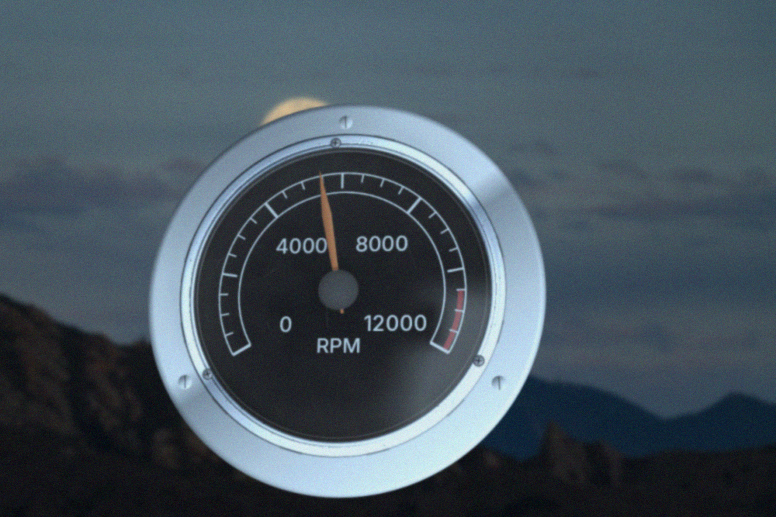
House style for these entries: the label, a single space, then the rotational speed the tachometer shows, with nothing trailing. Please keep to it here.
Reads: 5500 rpm
